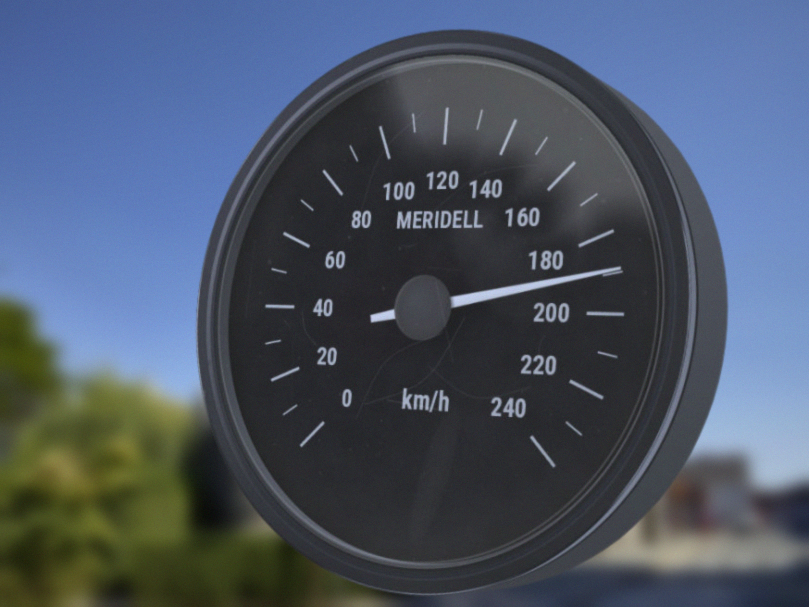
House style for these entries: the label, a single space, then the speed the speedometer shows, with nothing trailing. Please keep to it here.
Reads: 190 km/h
